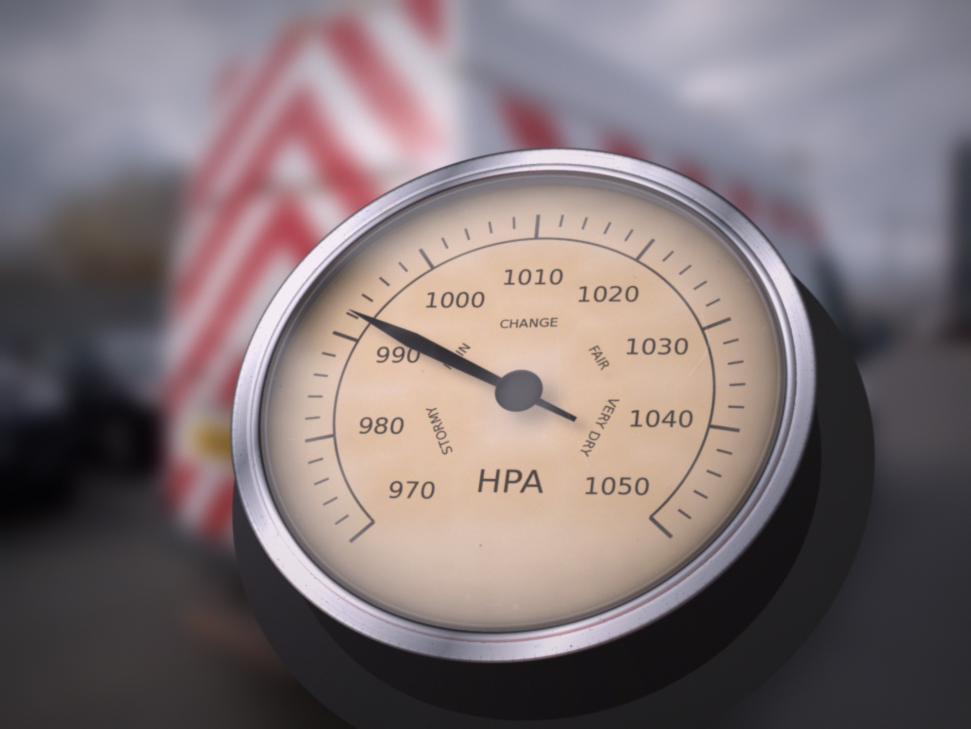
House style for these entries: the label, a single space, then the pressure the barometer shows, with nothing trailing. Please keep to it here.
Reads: 992 hPa
